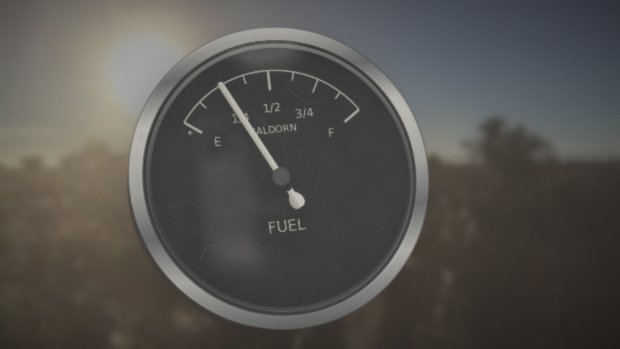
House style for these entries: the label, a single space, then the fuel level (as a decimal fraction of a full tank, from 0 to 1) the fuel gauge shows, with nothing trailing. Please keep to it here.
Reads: 0.25
